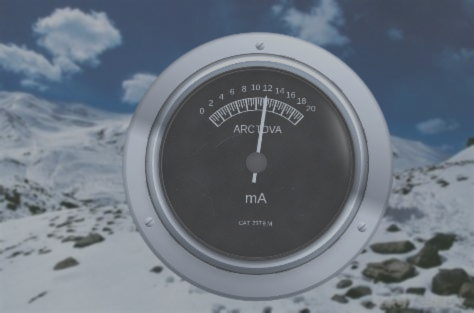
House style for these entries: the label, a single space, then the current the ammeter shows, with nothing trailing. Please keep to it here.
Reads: 12 mA
